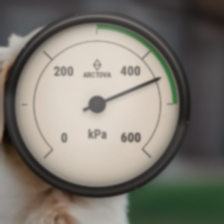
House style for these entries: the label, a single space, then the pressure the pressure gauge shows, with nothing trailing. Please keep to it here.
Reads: 450 kPa
